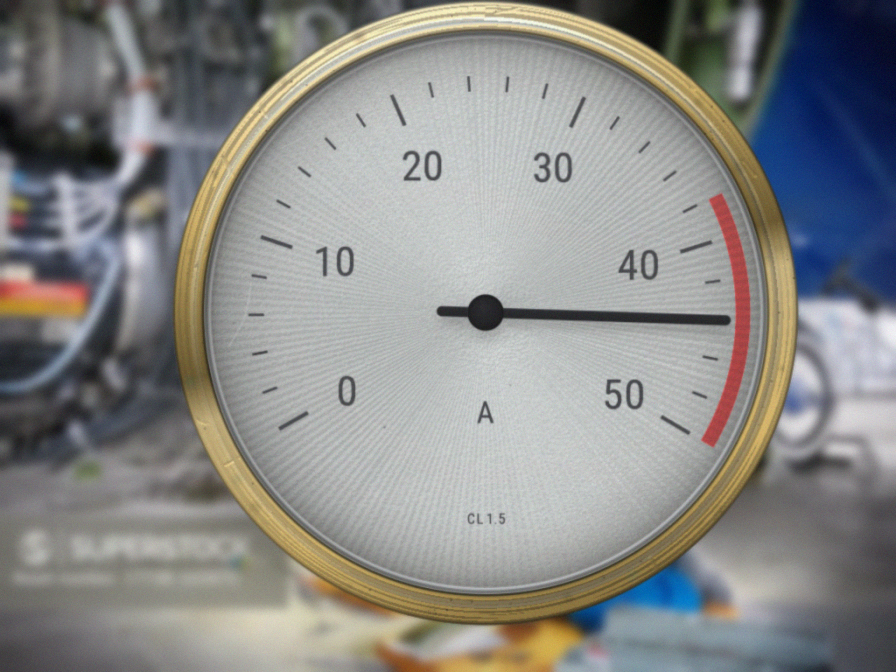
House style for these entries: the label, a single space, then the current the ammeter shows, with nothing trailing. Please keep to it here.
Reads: 44 A
